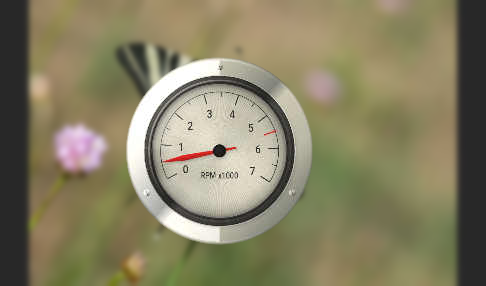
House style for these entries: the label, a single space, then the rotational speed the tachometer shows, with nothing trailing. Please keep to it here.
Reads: 500 rpm
